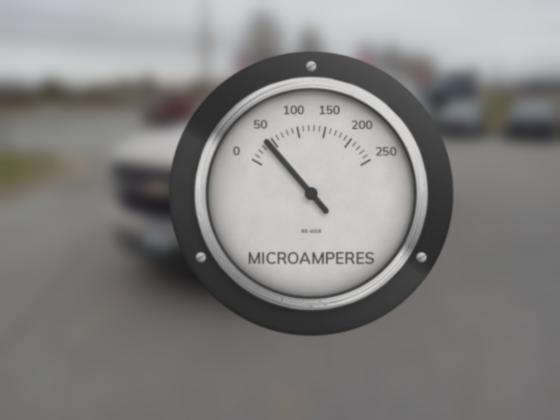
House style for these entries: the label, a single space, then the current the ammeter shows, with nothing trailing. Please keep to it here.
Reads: 40 µA
